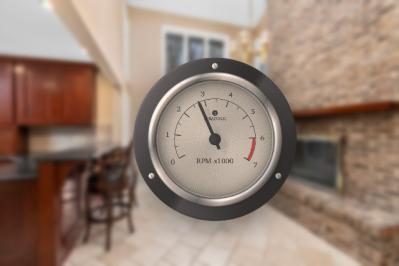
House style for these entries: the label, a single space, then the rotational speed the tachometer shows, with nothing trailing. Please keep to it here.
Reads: 2750 rpm
